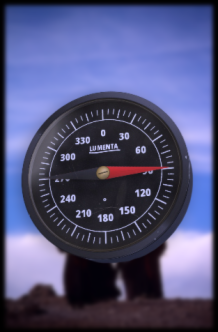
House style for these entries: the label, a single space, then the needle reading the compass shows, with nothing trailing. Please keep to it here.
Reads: 90 °
